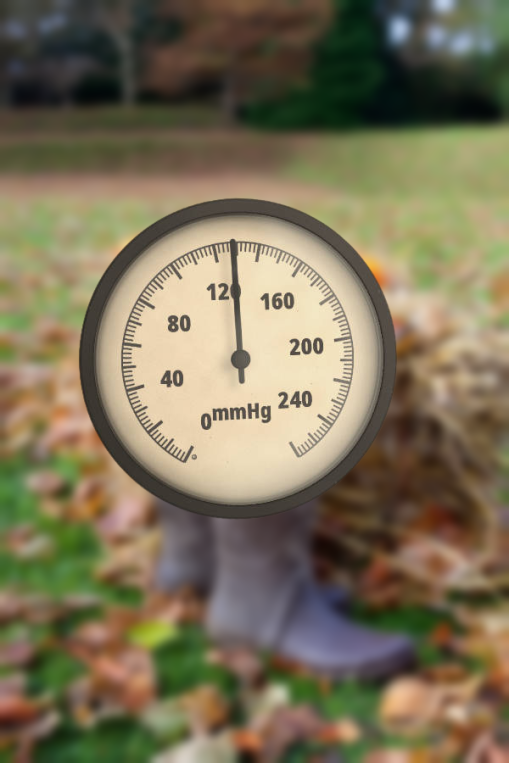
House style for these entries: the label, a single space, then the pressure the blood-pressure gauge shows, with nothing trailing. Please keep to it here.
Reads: 128 mmHg
